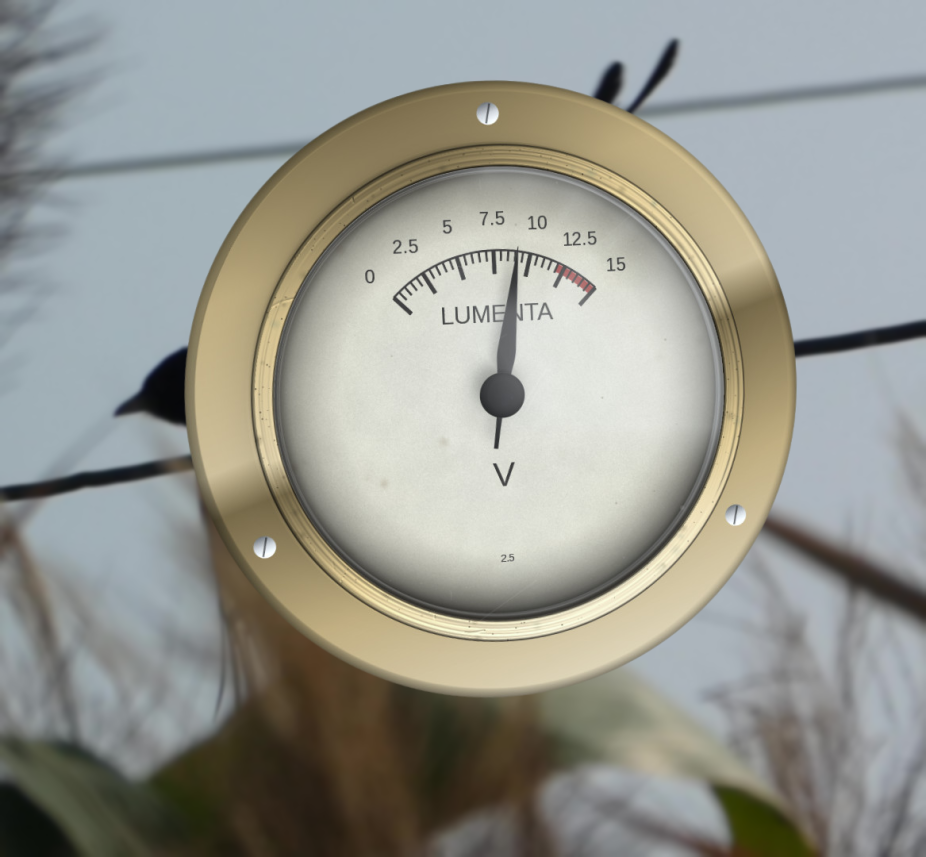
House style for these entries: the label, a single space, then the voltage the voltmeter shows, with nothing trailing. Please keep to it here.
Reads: 9 V
